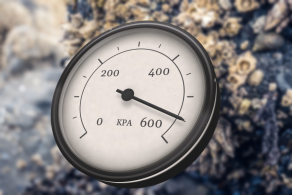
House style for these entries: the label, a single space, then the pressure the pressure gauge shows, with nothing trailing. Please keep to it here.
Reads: 550 kPa
